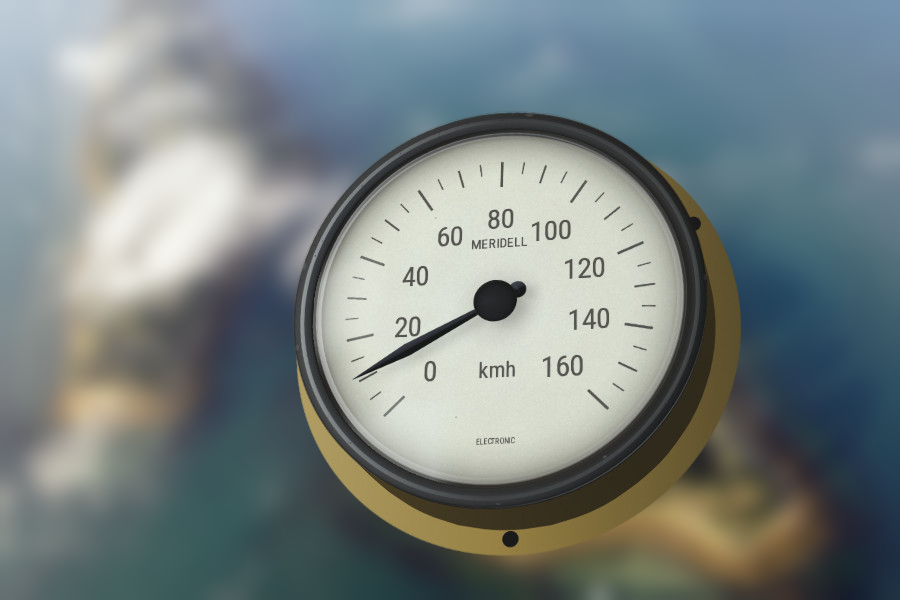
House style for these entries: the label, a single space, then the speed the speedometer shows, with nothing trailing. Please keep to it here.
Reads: 10 km/h
